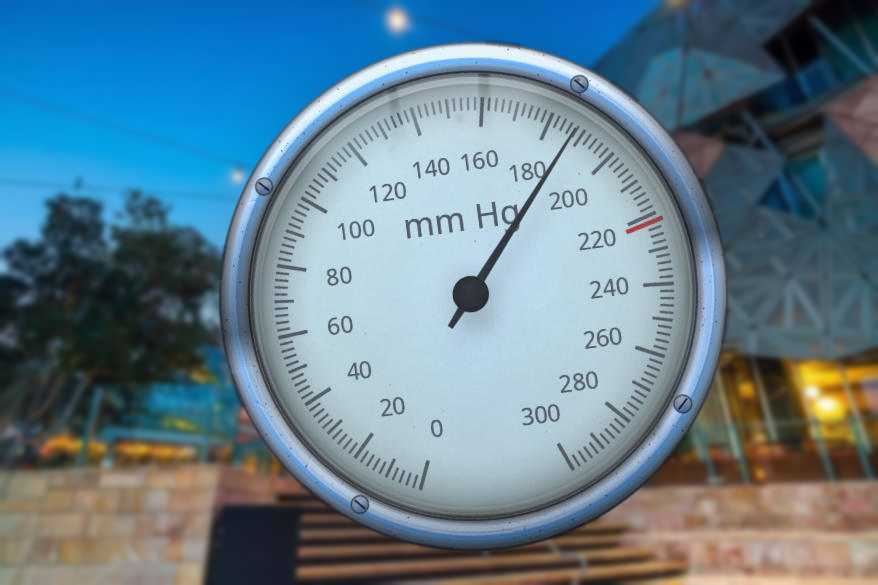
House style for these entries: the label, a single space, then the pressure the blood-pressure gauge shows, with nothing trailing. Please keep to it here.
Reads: 188 mmHg
